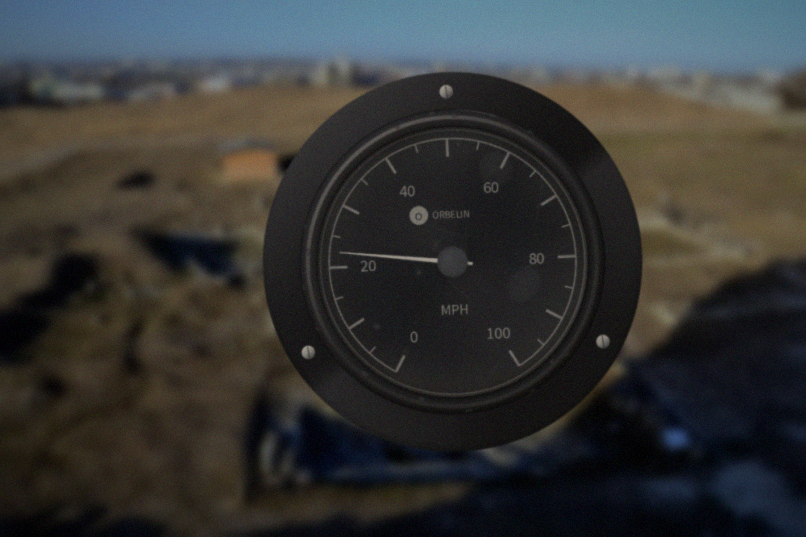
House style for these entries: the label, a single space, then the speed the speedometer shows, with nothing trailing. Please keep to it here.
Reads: 22.5 mph
